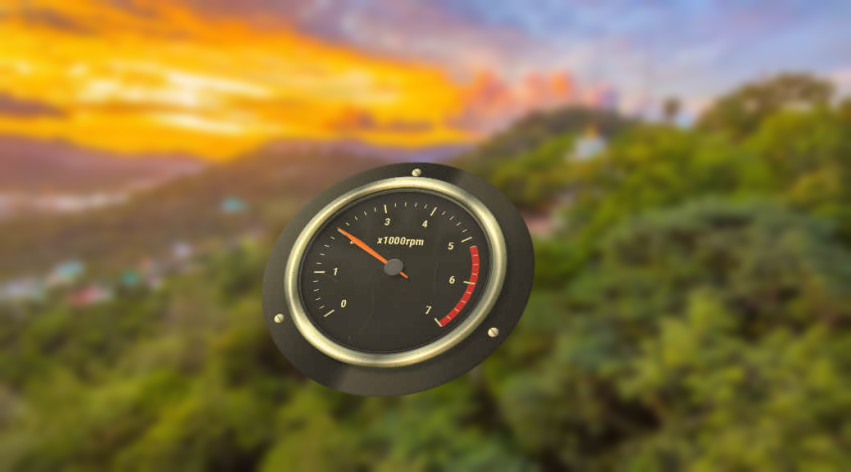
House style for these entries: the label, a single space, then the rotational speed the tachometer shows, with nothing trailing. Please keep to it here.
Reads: 2000 rpm
